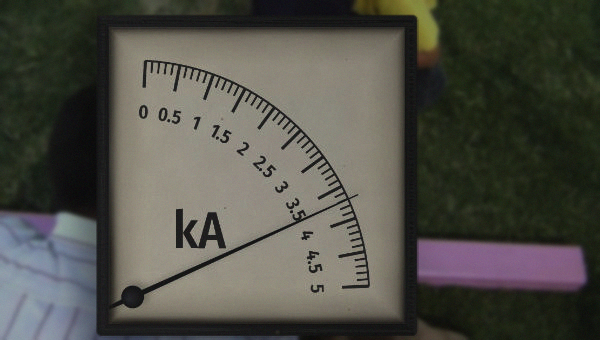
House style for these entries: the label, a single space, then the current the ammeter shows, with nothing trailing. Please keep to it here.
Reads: 3.7 kA
